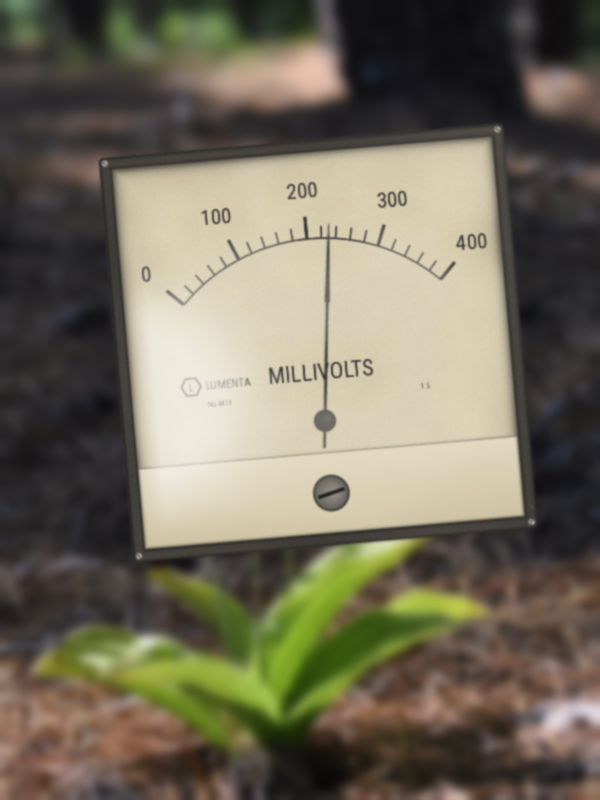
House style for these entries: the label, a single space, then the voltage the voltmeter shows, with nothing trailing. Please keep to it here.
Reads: 230 mV
